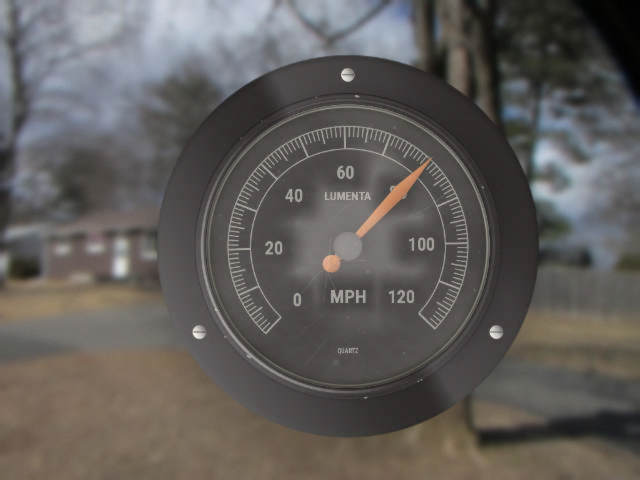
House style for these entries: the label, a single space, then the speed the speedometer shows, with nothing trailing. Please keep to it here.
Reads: 80 mph
